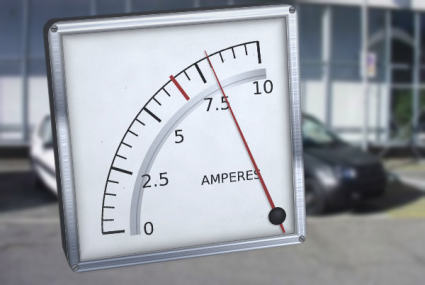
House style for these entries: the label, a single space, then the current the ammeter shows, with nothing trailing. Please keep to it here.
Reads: 8 A
